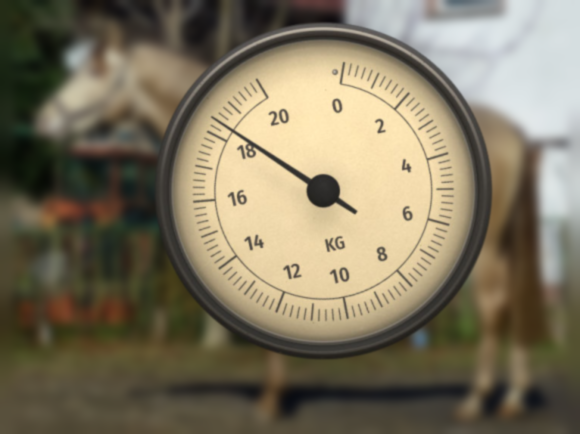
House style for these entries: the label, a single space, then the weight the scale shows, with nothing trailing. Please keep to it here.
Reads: 18.4 kg
